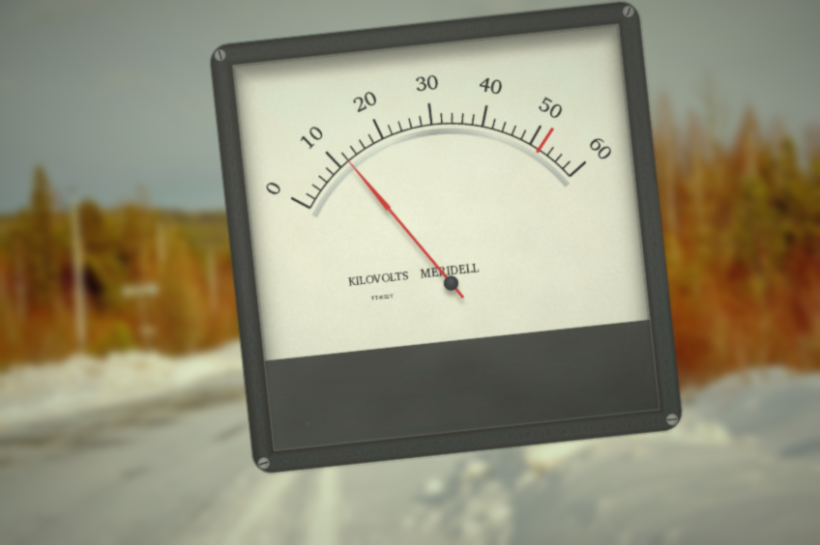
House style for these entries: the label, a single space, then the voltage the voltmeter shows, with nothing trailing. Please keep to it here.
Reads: 12 kV
